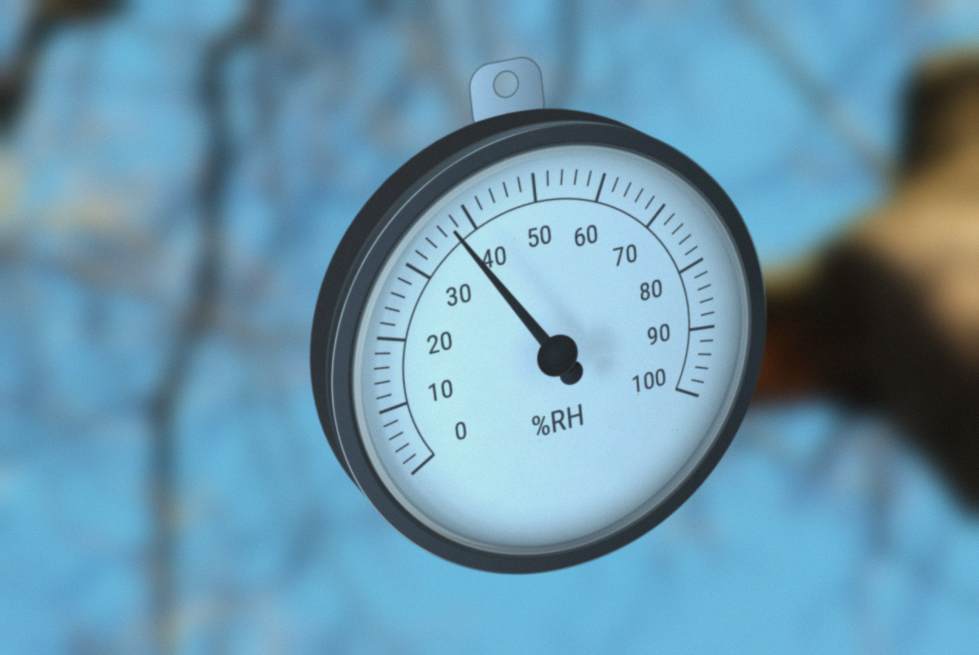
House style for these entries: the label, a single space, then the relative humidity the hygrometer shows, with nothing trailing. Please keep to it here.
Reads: 37 %
